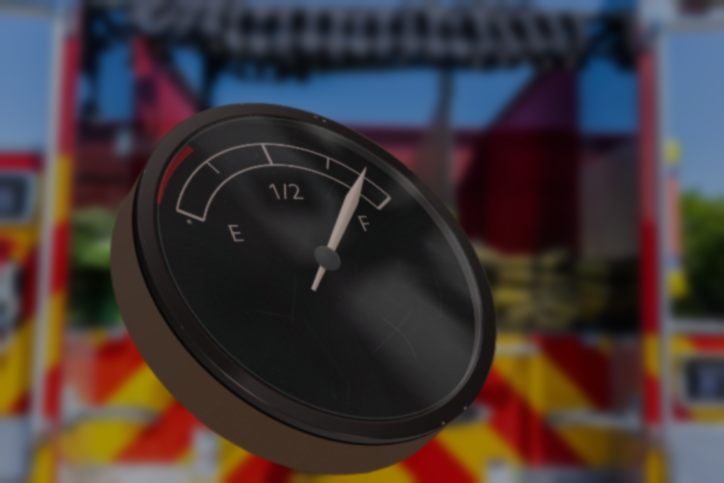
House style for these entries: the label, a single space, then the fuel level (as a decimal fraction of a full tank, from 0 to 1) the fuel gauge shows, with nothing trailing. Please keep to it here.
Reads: 0.875
